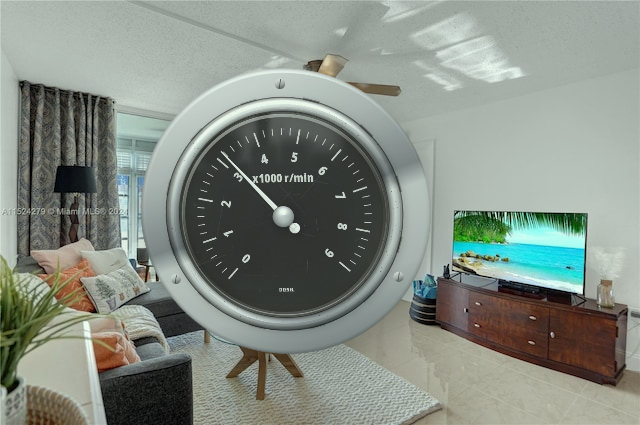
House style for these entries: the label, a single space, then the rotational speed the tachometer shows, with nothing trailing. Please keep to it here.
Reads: 3200 rpm
